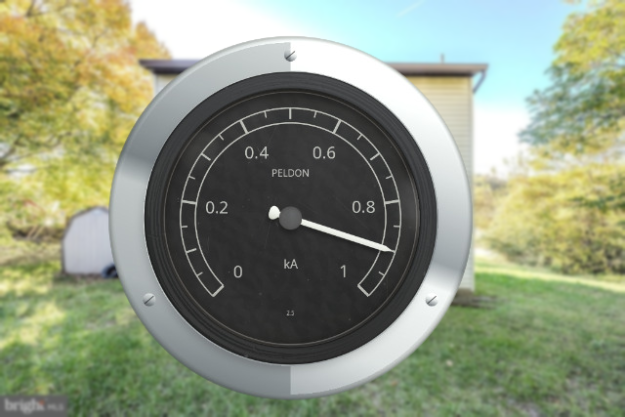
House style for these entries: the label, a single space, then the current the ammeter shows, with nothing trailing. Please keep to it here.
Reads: 0.9 kA
